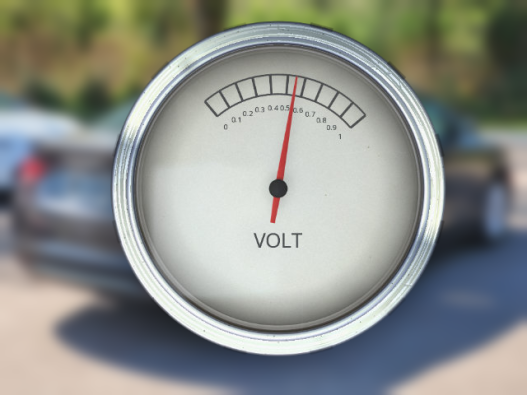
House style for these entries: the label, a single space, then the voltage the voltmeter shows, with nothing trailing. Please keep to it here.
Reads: 0.55 V
